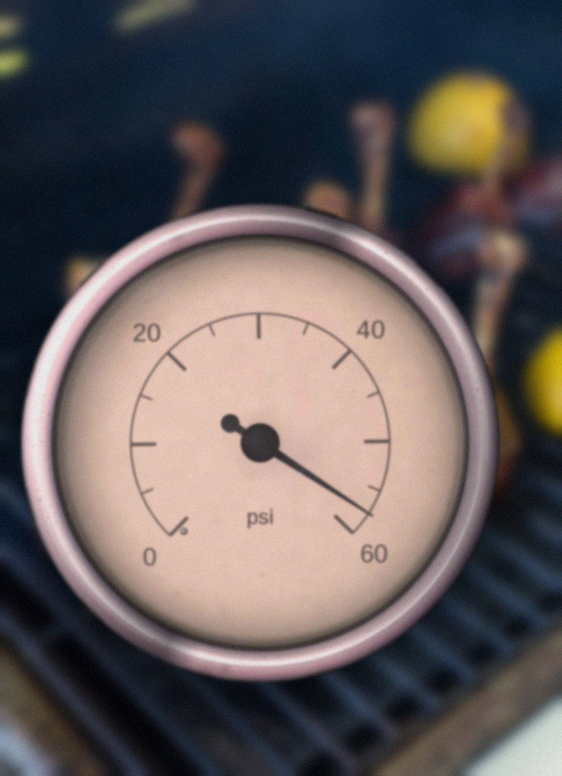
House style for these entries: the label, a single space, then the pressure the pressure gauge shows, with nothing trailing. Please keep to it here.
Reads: 57.5 psi
